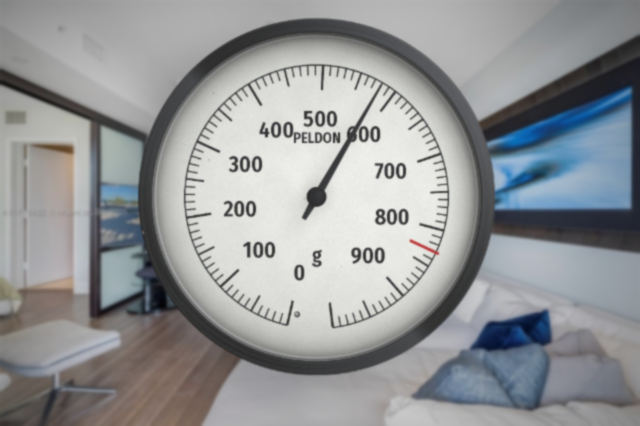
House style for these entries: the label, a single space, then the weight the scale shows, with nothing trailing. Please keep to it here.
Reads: 580 g
